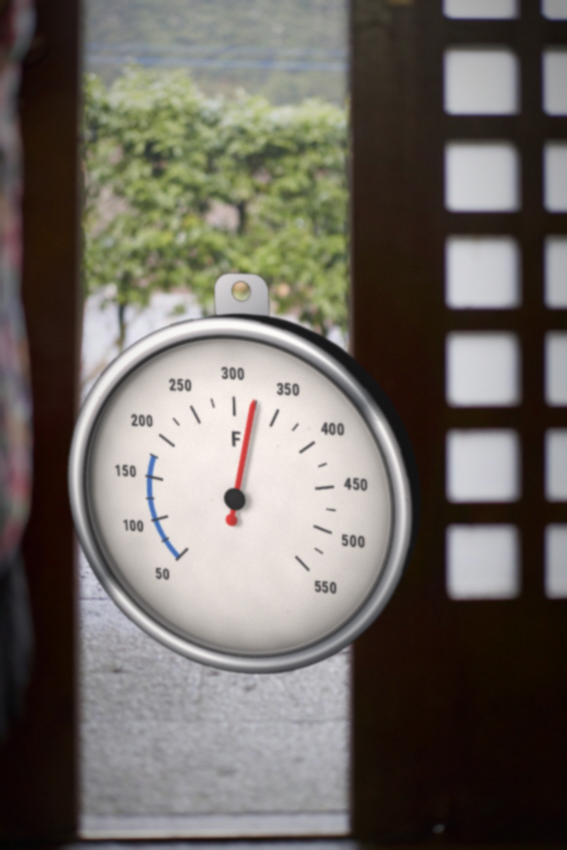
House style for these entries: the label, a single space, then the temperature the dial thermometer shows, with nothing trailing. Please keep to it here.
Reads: 325 °F
